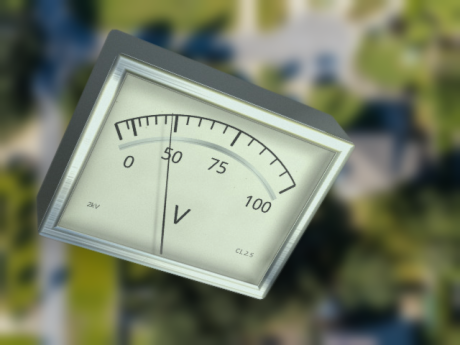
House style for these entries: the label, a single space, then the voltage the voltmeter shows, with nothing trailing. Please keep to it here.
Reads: 47.5 V
